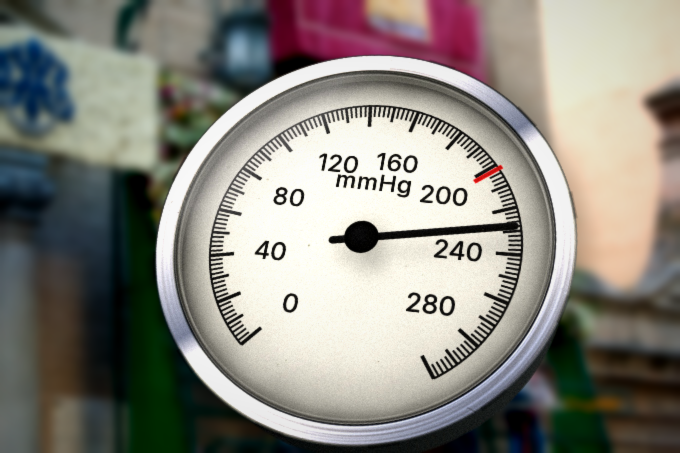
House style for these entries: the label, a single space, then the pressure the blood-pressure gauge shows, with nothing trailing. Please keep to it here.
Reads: 230 mmHg
